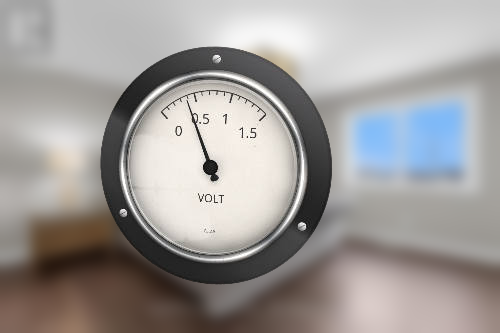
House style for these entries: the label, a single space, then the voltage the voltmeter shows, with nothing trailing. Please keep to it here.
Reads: 0.4 V
